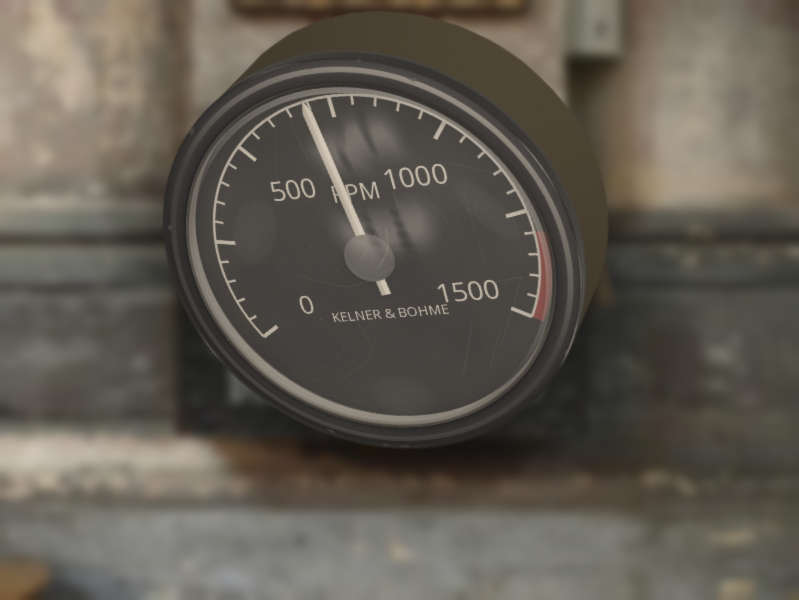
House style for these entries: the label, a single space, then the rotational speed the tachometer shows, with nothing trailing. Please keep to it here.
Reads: 700 rpm
